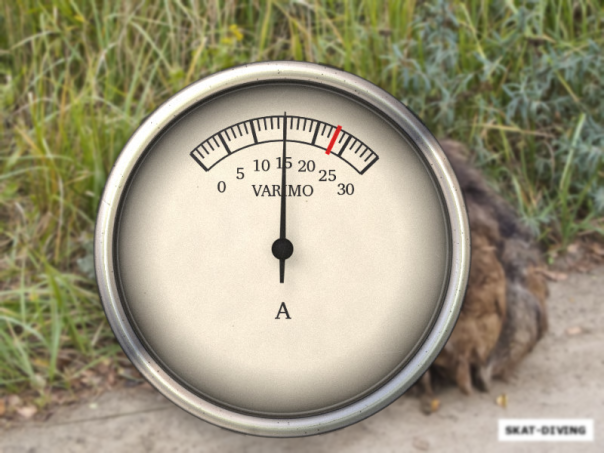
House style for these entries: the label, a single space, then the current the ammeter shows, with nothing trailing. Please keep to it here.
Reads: 15 A
